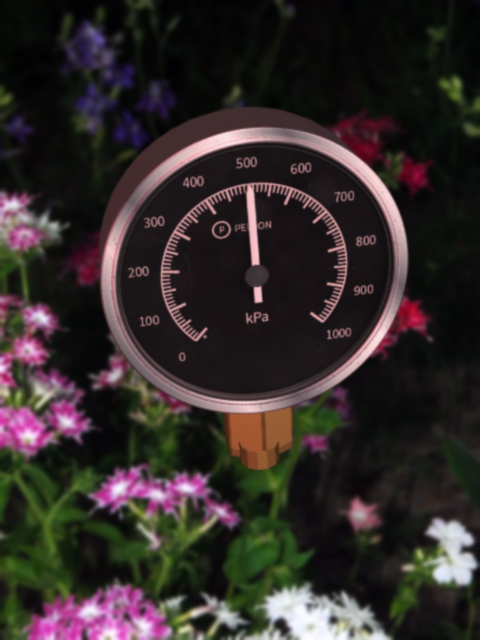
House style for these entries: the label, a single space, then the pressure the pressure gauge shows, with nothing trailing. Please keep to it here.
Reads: 500 kPa
